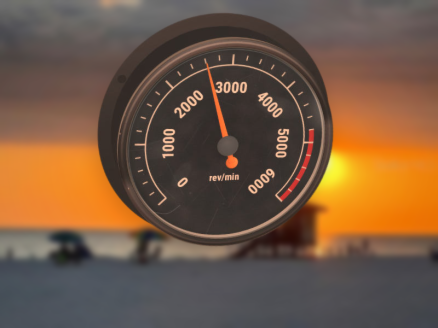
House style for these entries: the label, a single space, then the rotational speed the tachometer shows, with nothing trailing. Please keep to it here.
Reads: 2600 rpm
